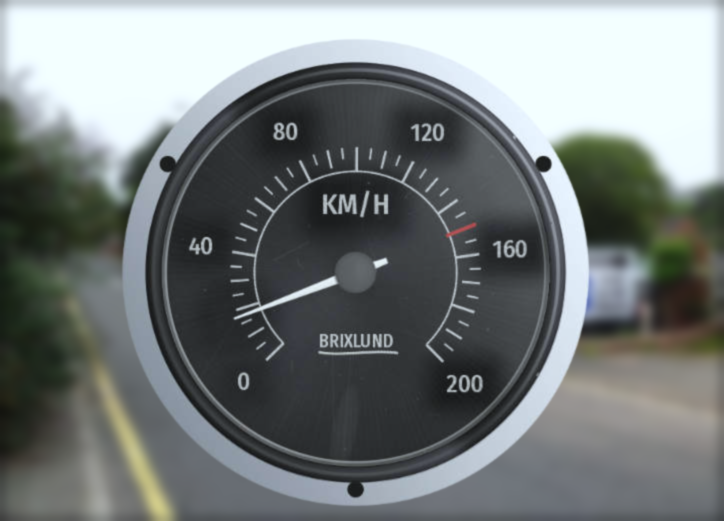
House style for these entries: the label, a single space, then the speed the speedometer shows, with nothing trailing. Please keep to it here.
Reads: 17.5 km/h
